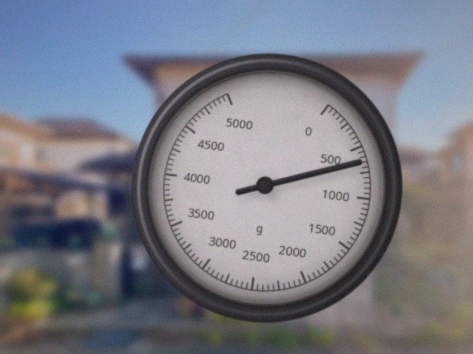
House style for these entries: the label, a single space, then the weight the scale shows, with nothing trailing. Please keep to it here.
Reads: 650 g
